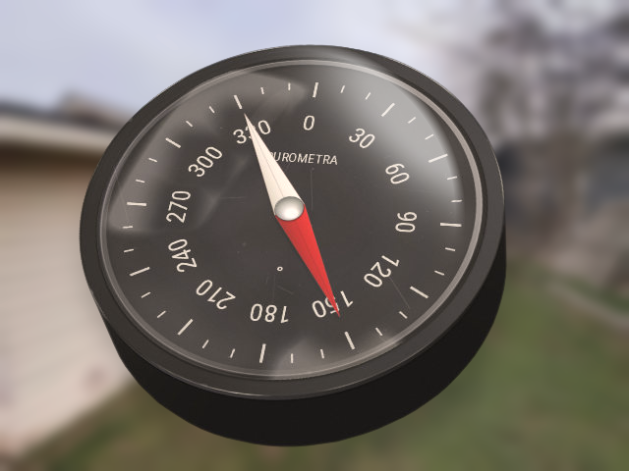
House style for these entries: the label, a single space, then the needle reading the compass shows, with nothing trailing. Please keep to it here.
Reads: 150 °
